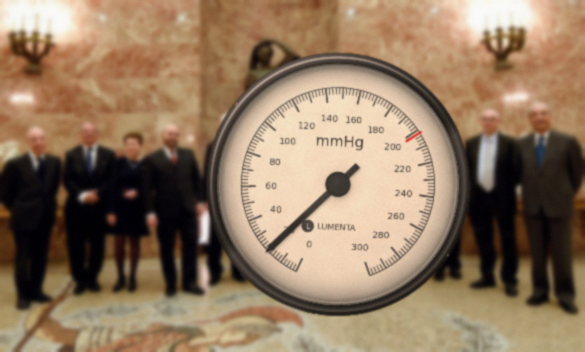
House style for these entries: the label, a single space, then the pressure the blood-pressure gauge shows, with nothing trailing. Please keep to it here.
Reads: 20 mmHg
